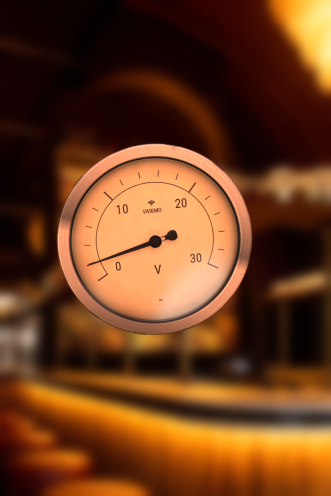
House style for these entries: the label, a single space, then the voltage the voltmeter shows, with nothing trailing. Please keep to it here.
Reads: 2 V
